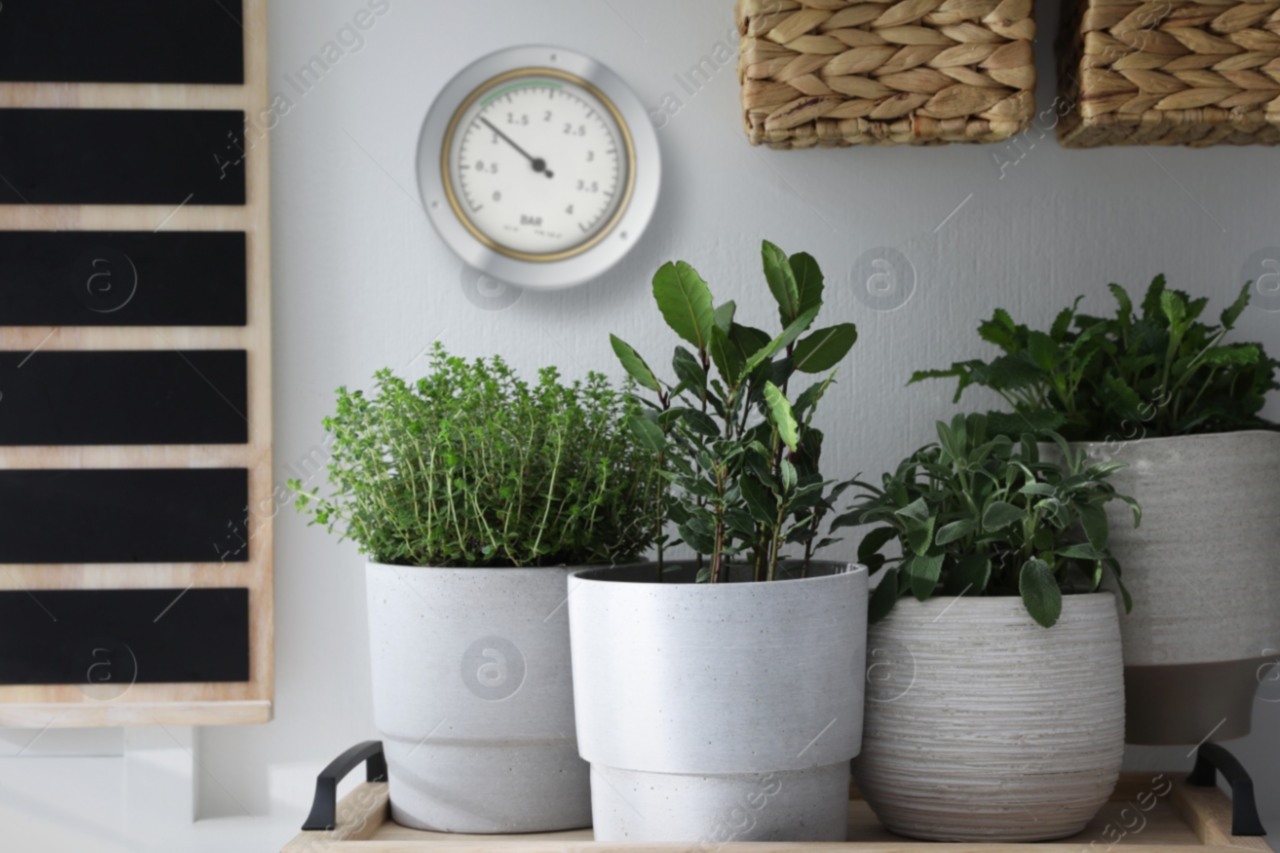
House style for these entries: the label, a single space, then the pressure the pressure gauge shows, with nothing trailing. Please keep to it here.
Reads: 1.1 bar
